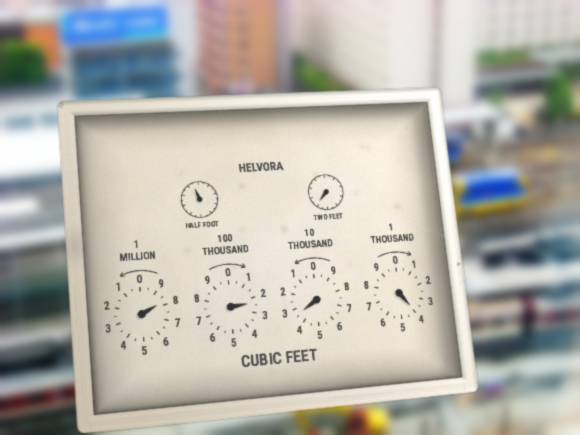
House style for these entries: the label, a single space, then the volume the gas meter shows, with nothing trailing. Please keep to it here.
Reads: 823400 ft³
